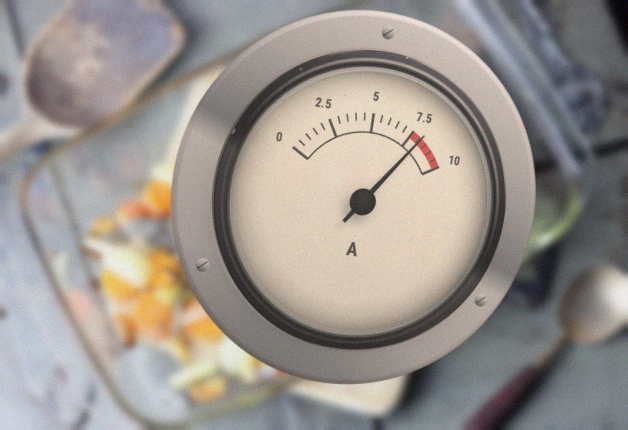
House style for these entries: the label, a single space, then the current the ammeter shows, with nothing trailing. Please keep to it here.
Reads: 8 A
